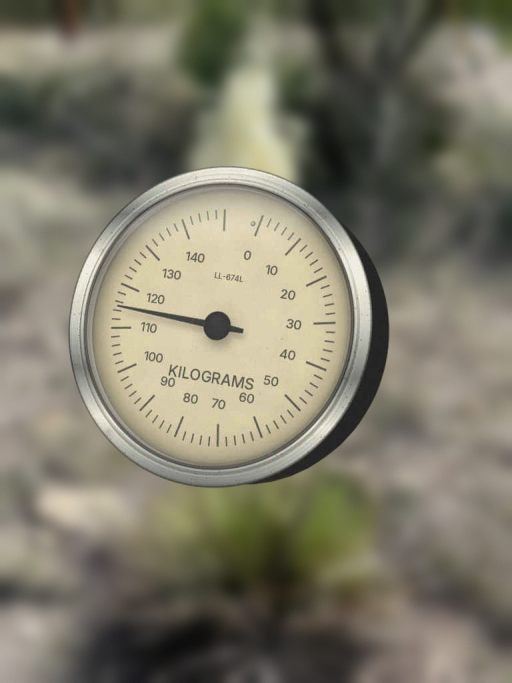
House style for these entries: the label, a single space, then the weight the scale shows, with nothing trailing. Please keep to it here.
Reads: 115 kg
